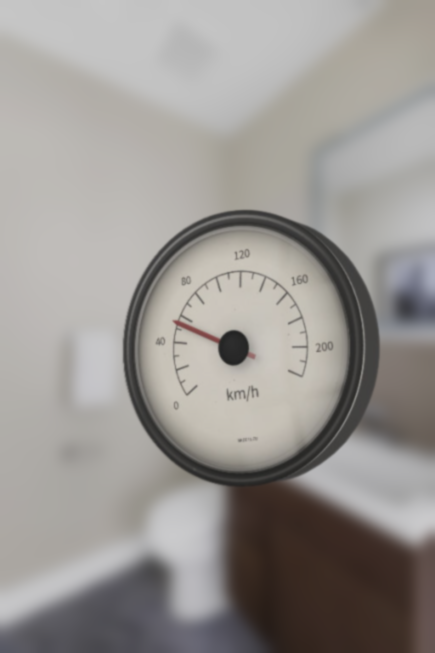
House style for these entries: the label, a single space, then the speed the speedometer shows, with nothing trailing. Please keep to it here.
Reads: 55 km/h
